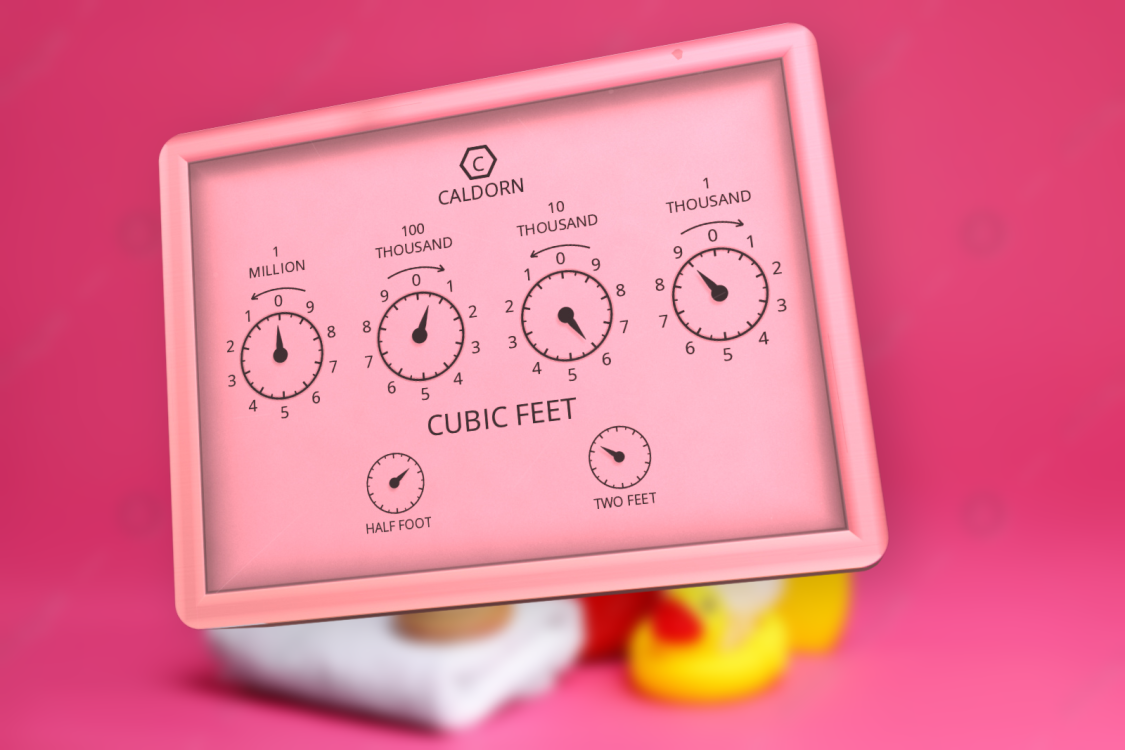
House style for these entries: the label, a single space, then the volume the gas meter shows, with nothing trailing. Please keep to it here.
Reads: 5900 ft³
